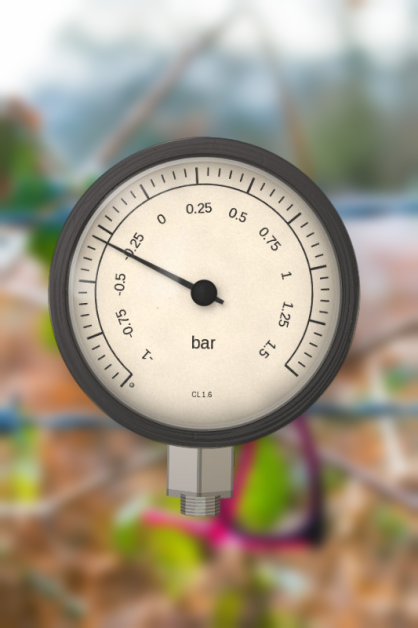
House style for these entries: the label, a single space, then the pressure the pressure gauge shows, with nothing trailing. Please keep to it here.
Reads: -0.3 bar
